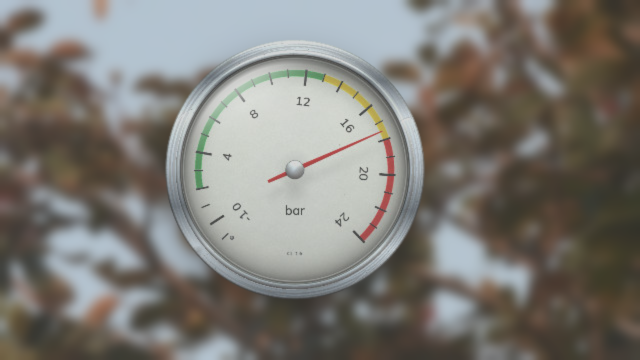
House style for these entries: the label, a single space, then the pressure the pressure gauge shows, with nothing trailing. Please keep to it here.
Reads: 17.5 bar
